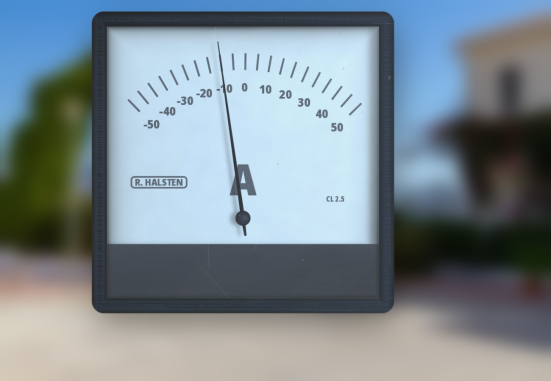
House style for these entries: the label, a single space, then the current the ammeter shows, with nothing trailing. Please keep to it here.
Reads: -10 A
